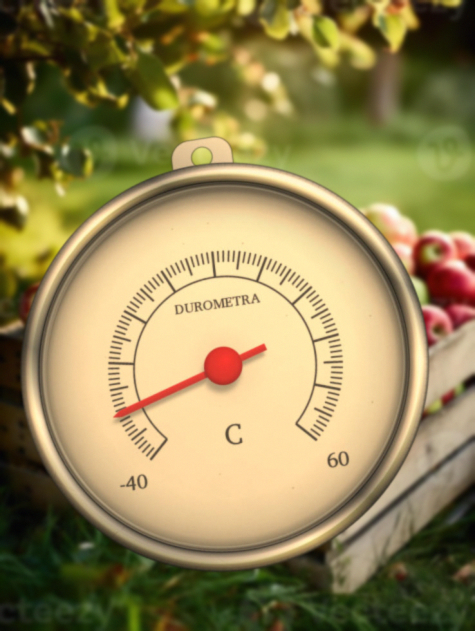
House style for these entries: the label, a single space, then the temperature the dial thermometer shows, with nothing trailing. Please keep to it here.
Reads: -30 °C
